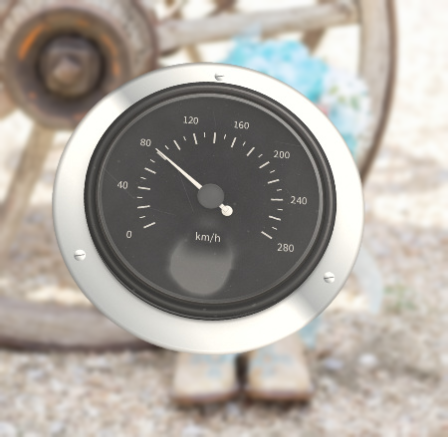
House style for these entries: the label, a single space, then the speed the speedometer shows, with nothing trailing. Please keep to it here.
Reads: 80 km/h
